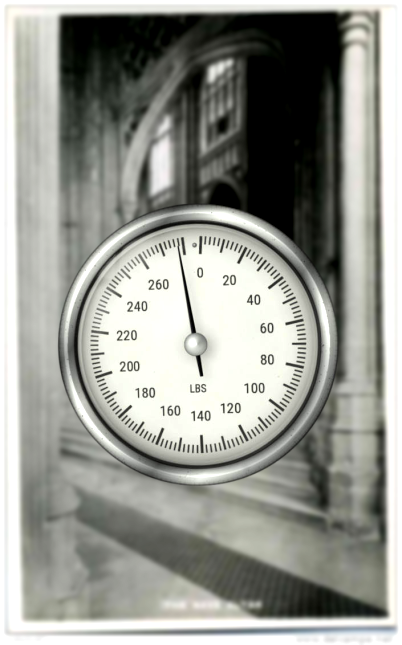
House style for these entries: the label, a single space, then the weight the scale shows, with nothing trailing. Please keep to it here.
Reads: 278 lb
